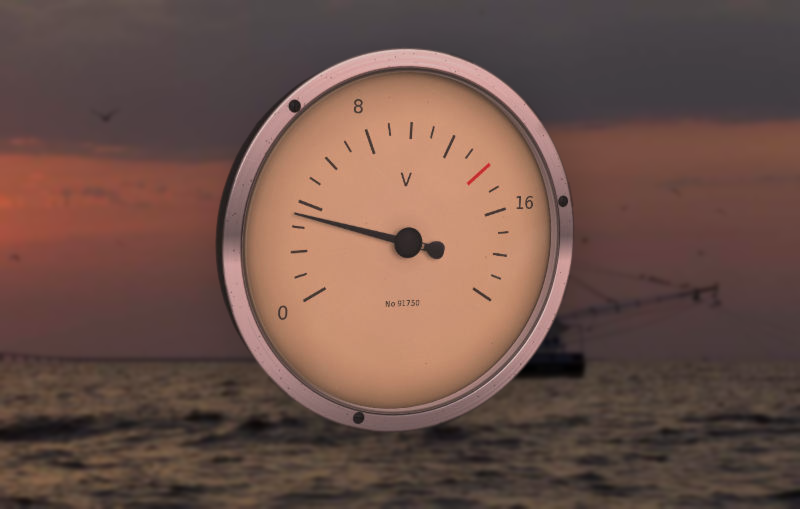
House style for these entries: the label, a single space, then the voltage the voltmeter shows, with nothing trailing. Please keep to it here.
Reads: 3.5 V
